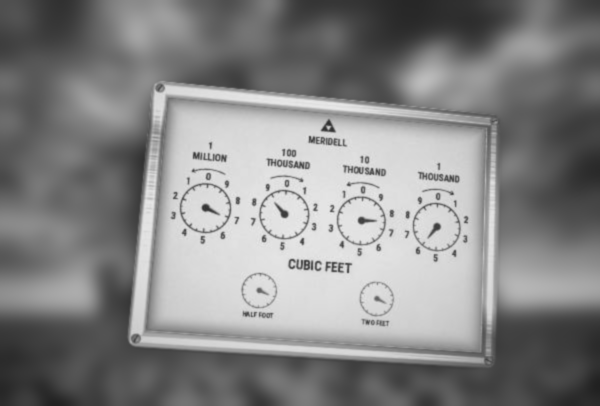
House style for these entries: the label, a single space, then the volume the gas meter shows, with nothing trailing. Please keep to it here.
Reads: 687600 ft³
